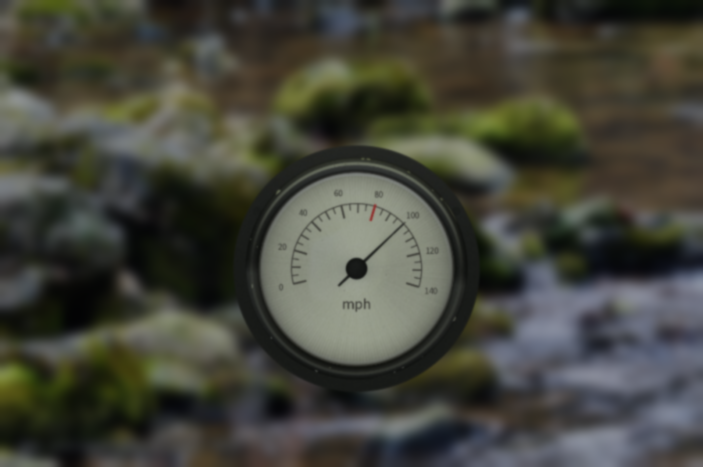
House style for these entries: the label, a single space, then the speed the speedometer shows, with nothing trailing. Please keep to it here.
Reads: 100 mph
